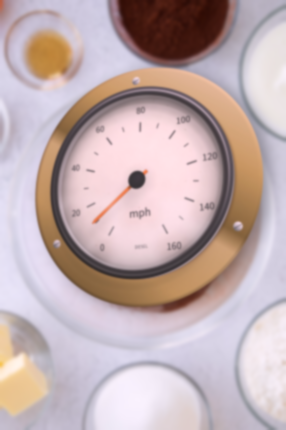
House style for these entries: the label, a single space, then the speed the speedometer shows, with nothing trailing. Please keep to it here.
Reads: 10 mph
